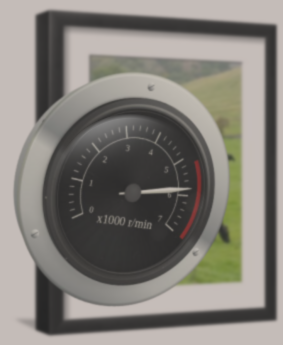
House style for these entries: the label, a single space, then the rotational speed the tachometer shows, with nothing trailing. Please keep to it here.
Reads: 5800 rpm
